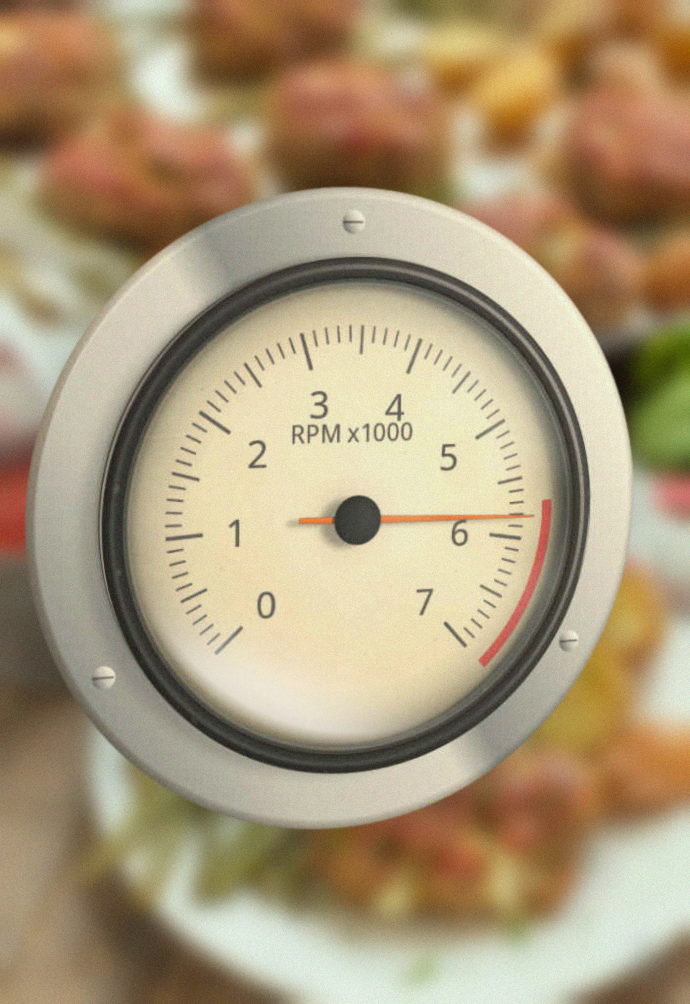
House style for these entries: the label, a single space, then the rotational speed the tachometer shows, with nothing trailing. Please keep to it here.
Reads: 5800 rpm
